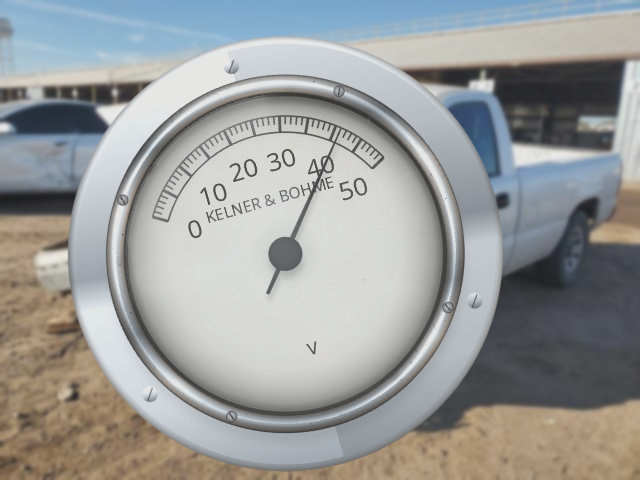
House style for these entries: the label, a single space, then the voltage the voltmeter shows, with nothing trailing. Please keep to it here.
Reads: 41 V
